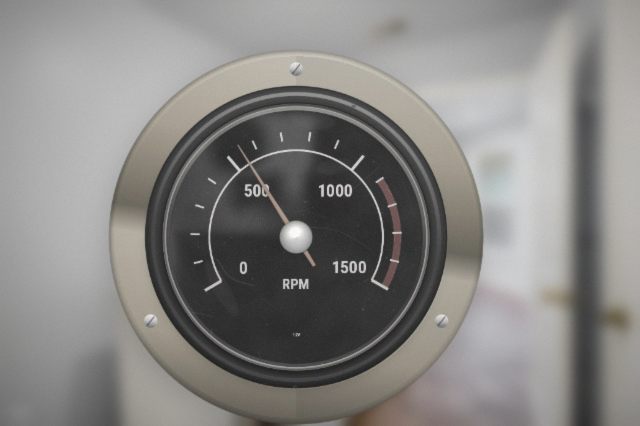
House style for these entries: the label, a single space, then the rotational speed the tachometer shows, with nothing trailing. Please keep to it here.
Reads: 550 rpm
